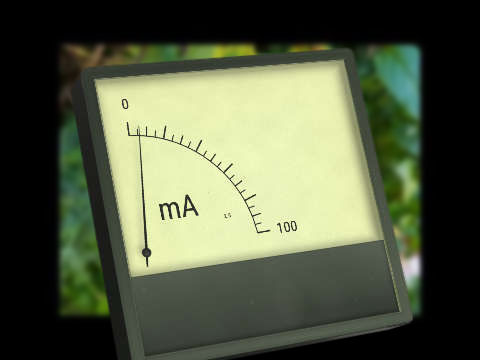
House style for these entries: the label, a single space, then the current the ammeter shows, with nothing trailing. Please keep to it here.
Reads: 5 mA
